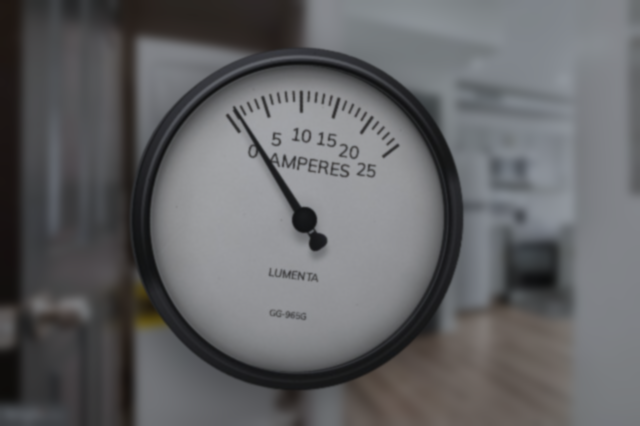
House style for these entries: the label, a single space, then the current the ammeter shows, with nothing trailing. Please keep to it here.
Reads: 1 A
